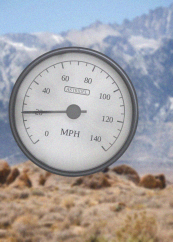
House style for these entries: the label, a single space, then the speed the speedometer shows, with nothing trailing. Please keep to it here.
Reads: 20 mph
